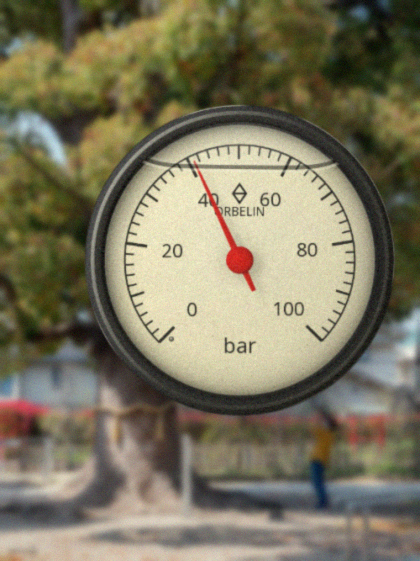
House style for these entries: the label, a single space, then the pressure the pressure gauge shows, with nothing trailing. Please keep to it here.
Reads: 41 bar
